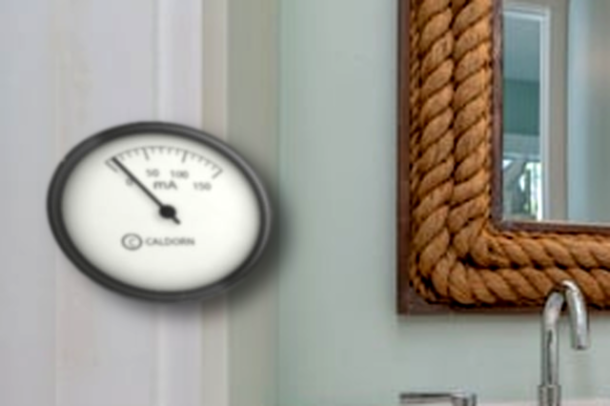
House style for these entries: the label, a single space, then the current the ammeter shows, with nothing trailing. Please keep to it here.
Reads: 10 mA
